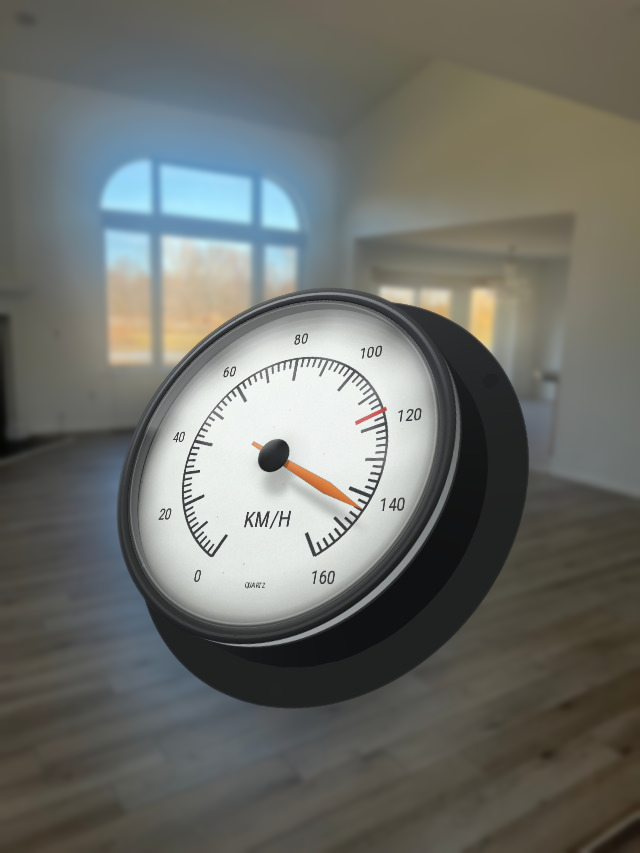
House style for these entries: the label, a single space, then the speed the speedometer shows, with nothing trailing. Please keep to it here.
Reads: 144 km/h
